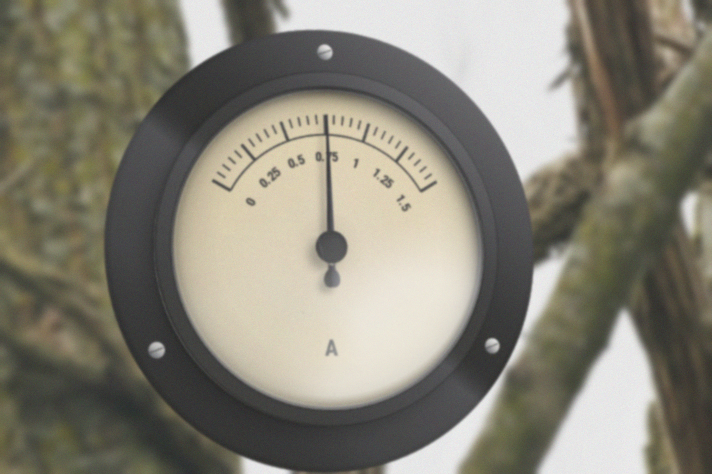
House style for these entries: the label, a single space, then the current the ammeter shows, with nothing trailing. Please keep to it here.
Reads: 0.75 A
